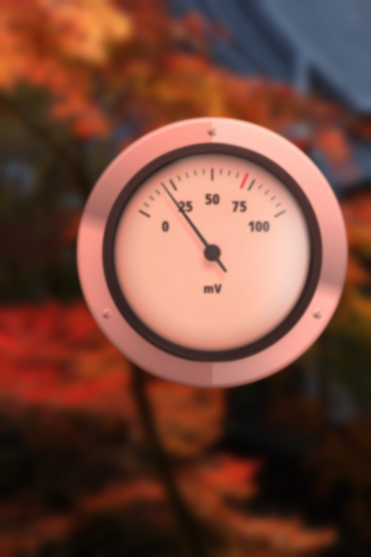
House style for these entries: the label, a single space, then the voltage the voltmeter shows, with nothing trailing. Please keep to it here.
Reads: 20 mV
